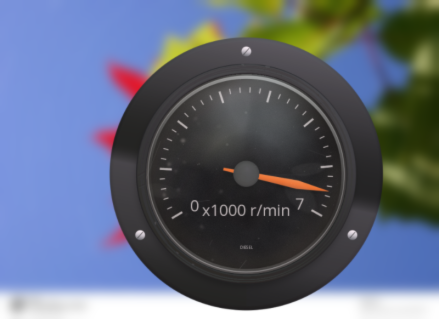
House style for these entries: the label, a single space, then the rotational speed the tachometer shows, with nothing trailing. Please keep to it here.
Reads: 6500 rpm
